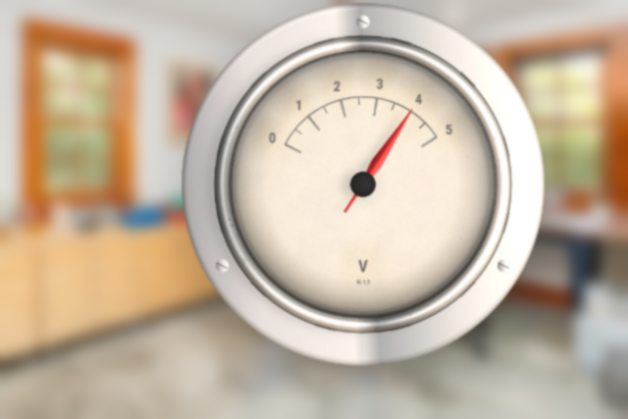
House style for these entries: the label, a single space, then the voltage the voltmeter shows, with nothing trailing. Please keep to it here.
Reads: 4 V
